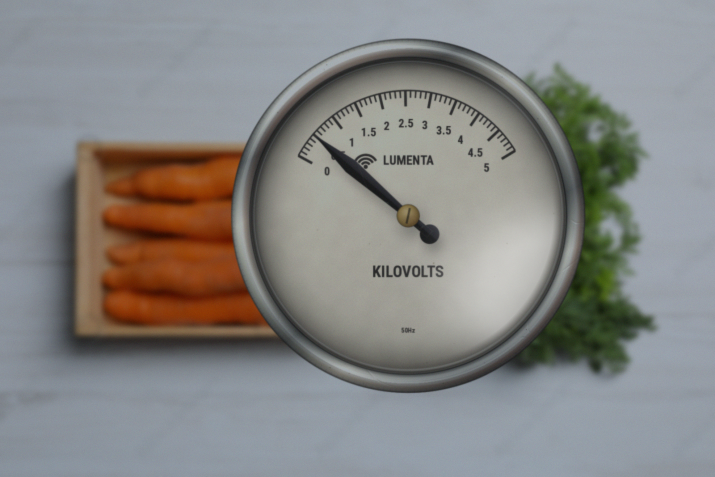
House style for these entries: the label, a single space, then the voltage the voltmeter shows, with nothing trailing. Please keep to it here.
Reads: 0.5 kV
